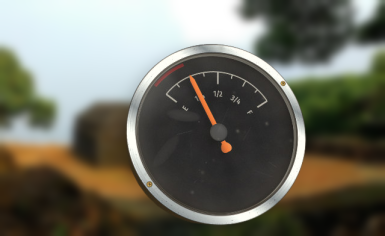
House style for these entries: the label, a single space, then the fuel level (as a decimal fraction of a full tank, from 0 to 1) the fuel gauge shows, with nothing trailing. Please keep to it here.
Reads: 0.25
